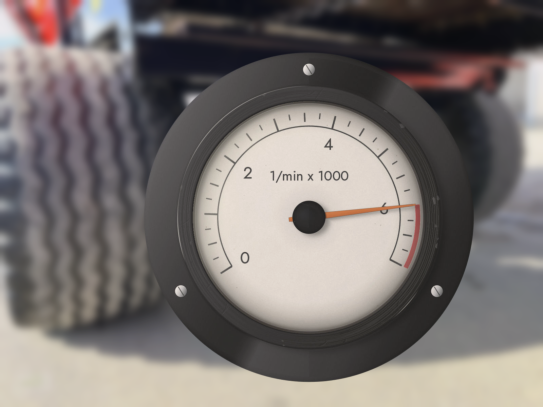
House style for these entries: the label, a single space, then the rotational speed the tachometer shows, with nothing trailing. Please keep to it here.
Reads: 6000 rpm
